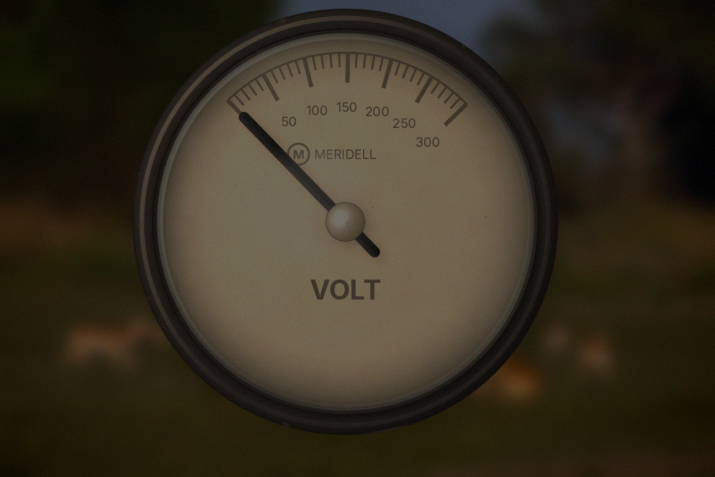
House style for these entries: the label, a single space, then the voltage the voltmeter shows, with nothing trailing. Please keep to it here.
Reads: 0 V
